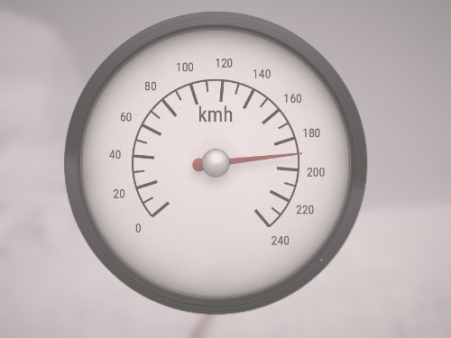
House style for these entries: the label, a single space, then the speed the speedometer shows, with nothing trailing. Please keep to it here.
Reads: 190 km/h
